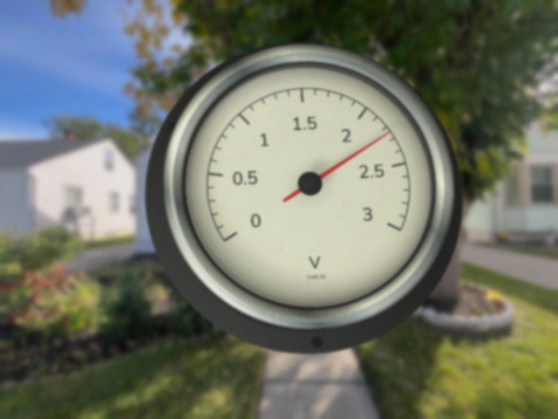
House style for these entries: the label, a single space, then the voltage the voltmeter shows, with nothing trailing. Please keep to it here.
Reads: 2.25 V
